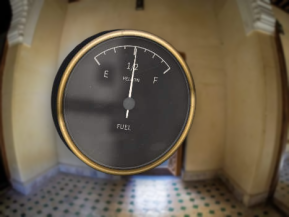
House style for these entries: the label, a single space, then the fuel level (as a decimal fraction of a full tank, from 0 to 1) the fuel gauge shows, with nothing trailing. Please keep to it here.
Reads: 0.5
